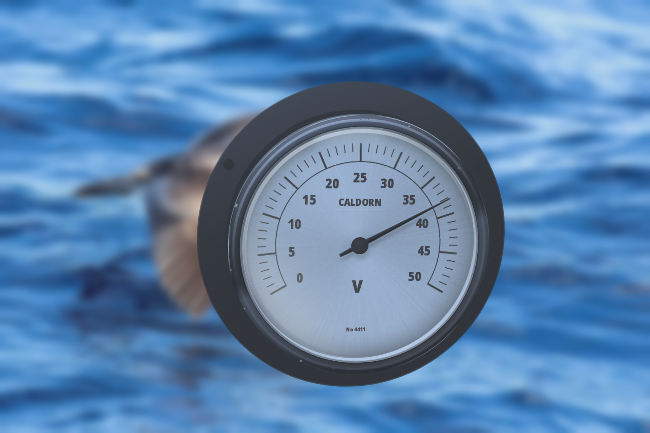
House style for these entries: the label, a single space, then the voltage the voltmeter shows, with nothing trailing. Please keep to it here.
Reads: 38 V
